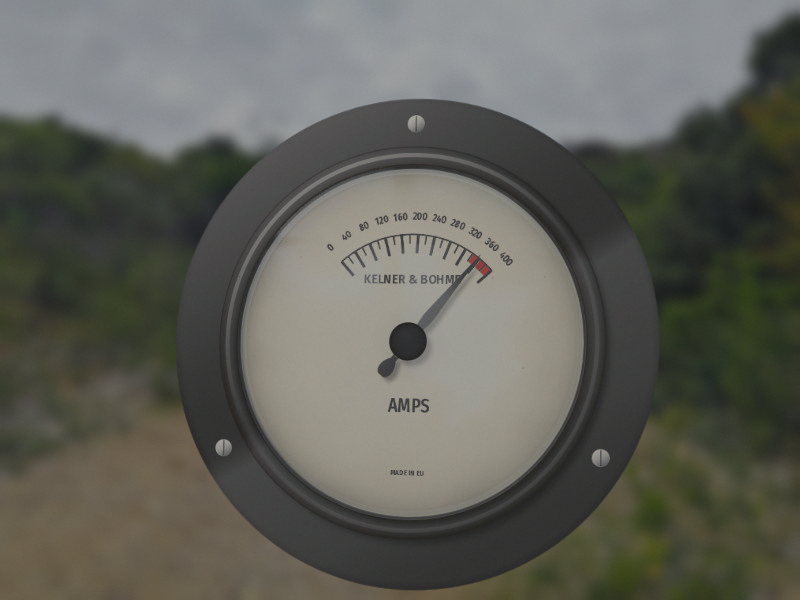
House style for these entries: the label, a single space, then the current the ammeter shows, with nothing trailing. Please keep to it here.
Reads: 360 A
